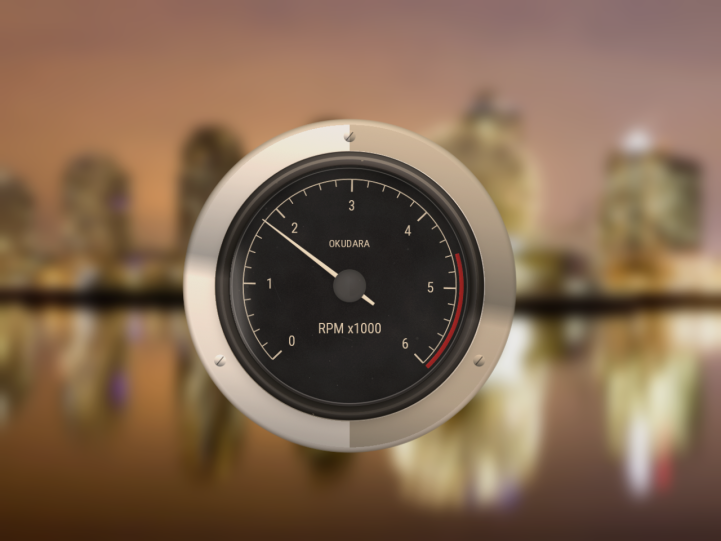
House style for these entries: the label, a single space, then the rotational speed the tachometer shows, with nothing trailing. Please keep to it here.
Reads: 1800 rpm
